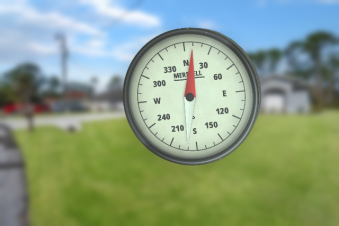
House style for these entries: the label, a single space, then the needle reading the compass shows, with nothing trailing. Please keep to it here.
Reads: 10 °
